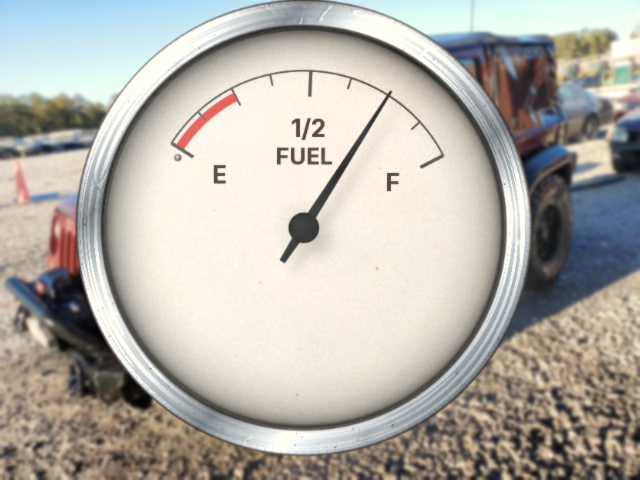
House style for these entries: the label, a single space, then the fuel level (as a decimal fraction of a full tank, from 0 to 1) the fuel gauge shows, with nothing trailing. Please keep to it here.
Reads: 0.75
